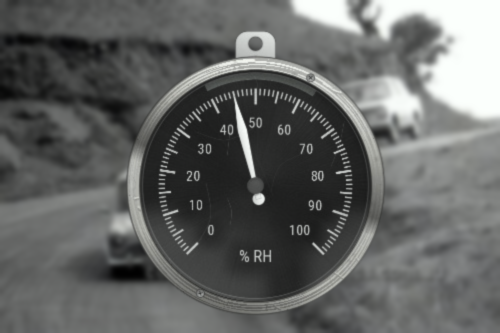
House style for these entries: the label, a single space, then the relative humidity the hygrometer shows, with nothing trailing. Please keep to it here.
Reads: 45 %
